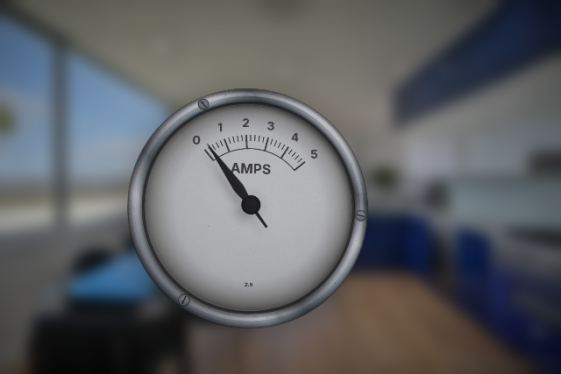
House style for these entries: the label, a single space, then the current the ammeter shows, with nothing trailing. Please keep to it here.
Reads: 0.2 A
